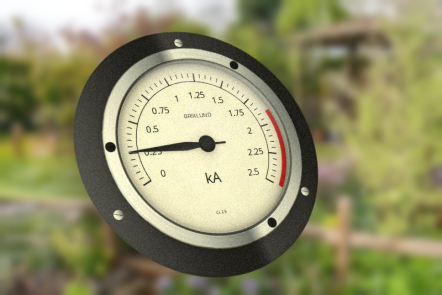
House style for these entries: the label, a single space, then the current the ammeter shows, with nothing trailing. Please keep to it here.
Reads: 0.25 kA
